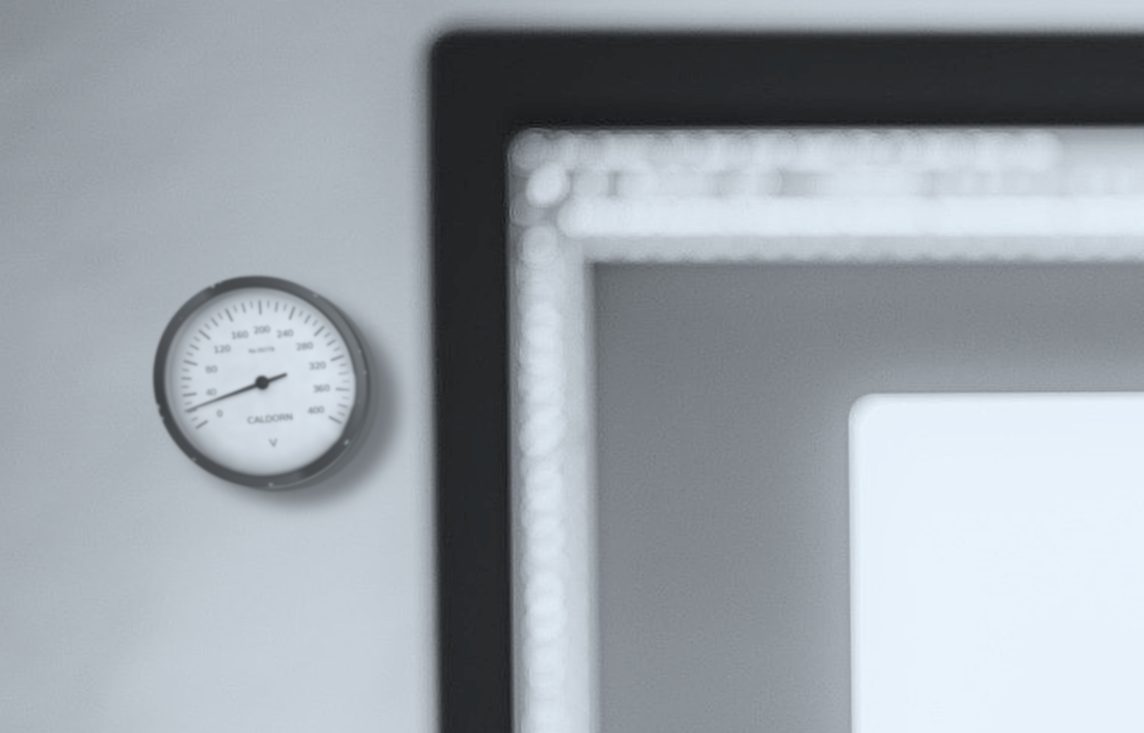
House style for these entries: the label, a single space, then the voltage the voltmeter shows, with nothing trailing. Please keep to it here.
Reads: 20 V
